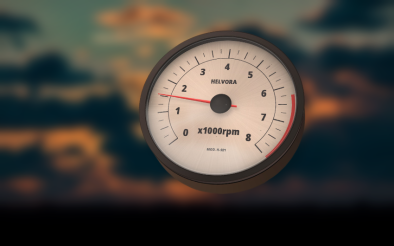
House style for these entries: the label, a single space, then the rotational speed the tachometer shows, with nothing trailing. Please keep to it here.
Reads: 1500 rpm
